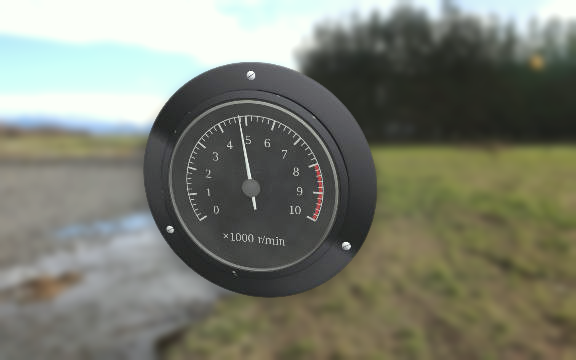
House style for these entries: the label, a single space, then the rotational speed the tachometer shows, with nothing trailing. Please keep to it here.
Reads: 4800 rpm
